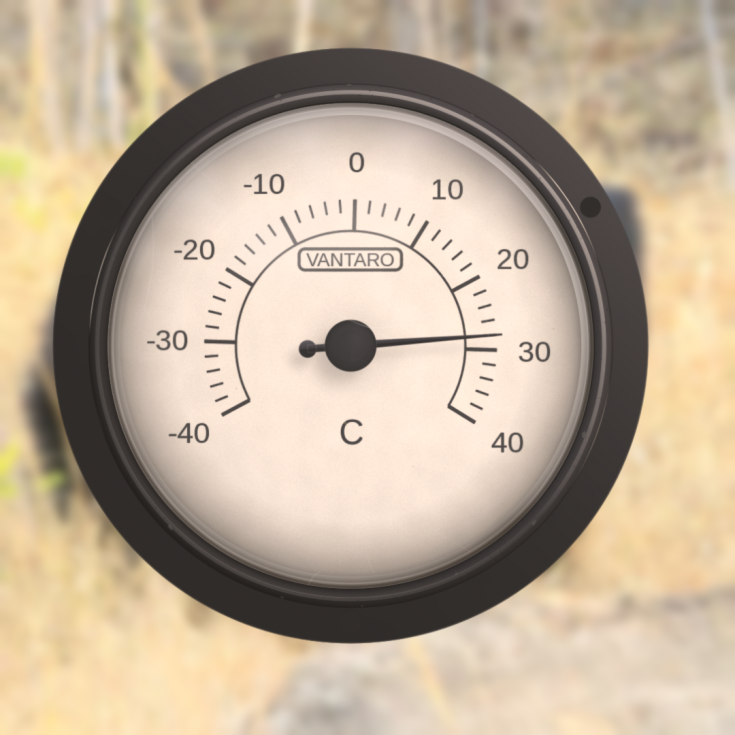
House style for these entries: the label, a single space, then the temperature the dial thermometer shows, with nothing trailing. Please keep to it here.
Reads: 28 °C
